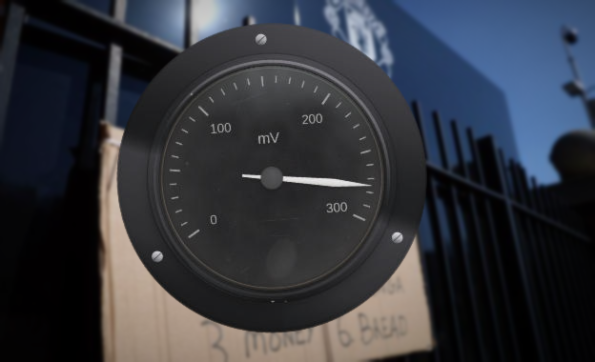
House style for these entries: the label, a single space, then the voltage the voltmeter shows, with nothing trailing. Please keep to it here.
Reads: 275 mV
